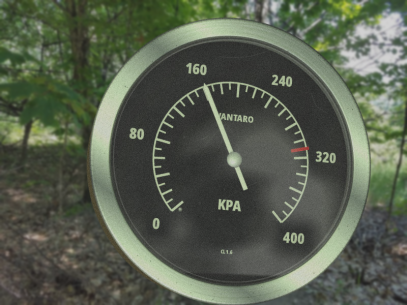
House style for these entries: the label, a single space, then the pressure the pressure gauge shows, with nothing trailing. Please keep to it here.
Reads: 160 kPa
